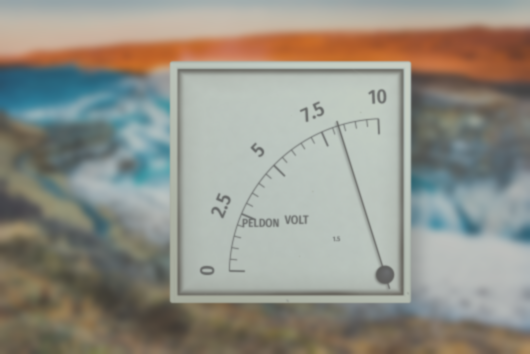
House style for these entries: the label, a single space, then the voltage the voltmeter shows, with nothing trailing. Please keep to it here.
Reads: 8.25 V
